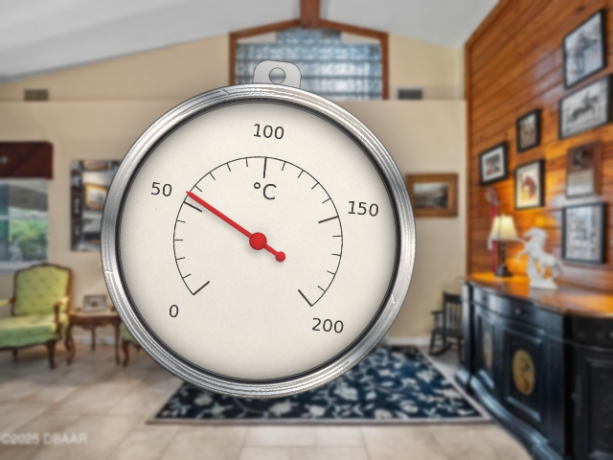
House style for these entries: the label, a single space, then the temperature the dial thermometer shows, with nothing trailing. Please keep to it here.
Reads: 55 °C
